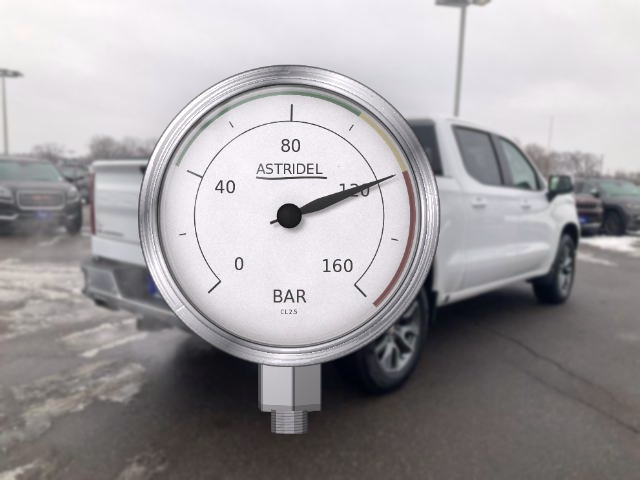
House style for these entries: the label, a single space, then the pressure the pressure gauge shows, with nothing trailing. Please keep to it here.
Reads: 120 bar
